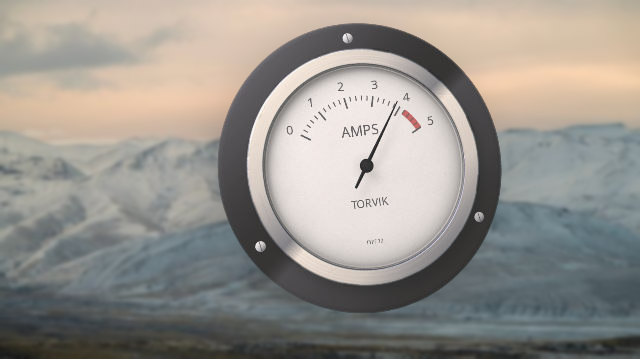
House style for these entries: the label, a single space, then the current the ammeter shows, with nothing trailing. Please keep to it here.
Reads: 3.8 A
